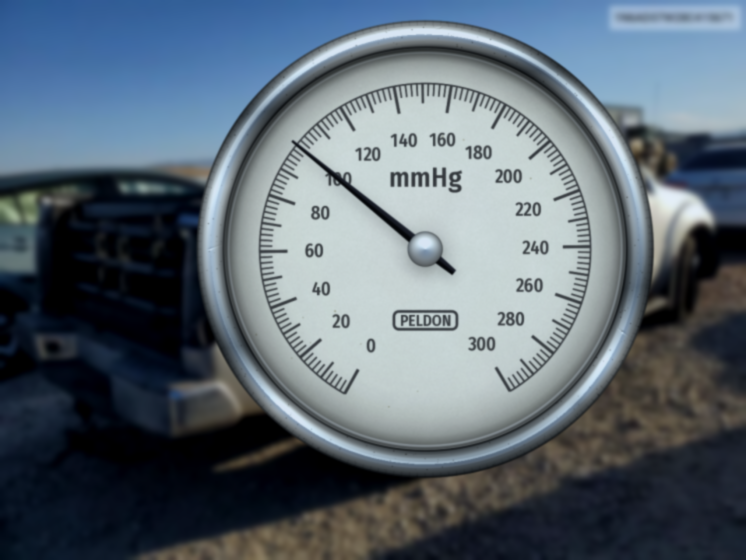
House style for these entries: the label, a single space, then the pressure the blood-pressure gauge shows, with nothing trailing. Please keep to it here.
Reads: 100 mmHg
